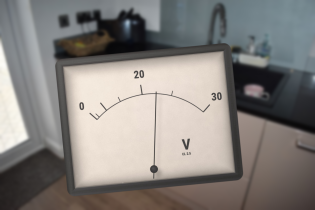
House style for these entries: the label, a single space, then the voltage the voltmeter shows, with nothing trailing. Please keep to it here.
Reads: 22.5 V
